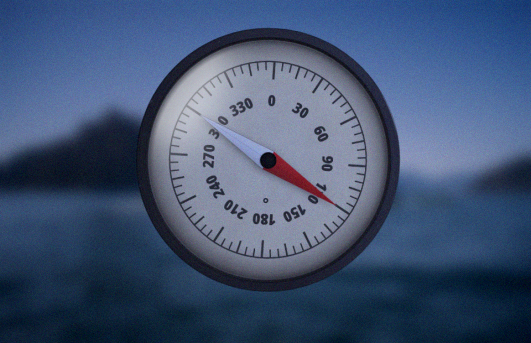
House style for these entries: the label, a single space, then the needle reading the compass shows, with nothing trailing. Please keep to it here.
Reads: 120 °
